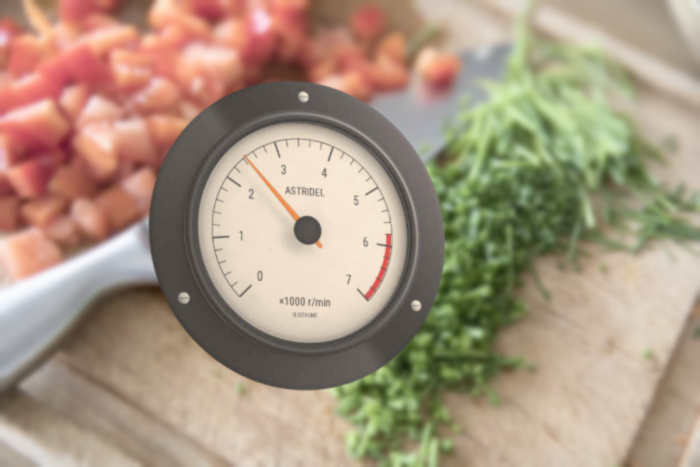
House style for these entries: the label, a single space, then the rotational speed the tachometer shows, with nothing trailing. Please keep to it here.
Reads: 2400 rpm
